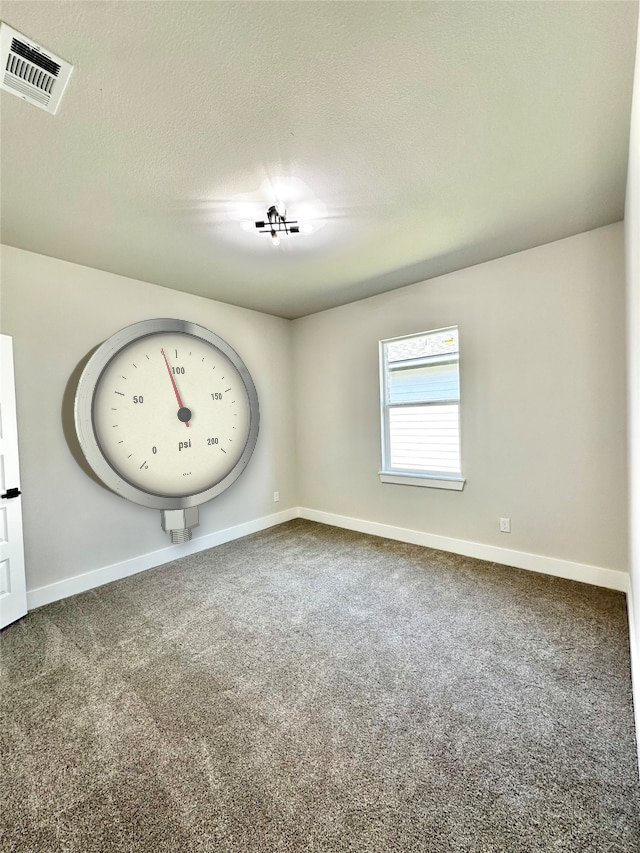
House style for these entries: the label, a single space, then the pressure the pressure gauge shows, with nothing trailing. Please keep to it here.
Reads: 90 psi
